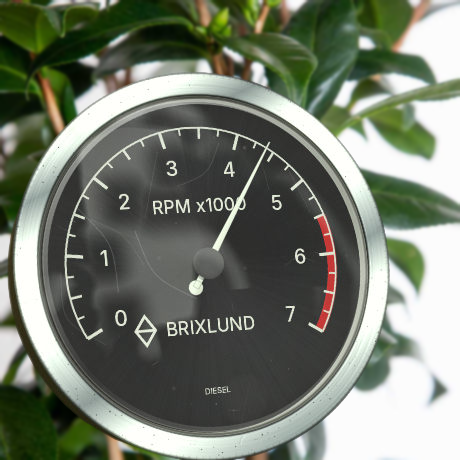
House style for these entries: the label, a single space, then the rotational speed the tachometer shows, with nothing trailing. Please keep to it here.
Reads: 4375 rpm
